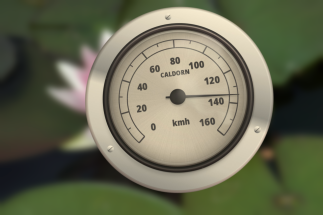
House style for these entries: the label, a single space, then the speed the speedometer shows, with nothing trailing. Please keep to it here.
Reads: 135 km/h
